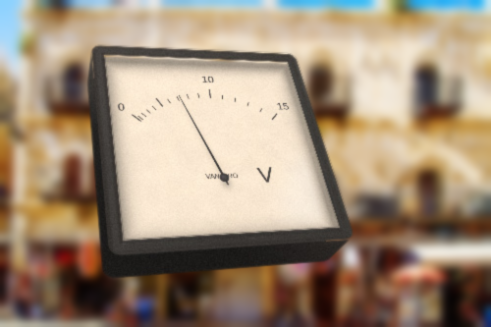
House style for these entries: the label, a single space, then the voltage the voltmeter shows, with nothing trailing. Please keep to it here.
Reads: 7 V
